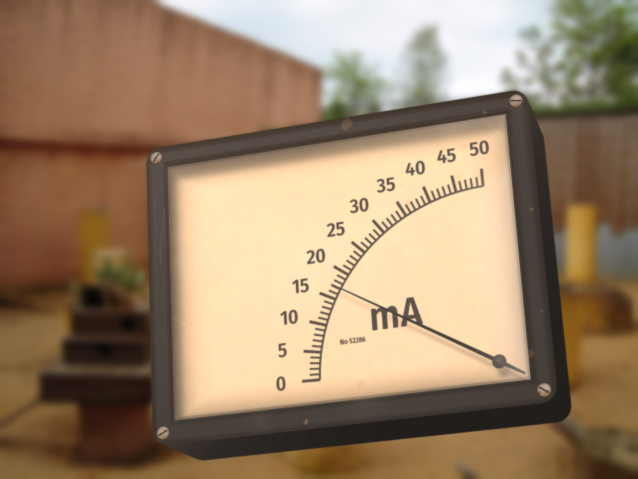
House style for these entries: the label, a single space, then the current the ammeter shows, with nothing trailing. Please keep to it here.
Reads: 17 mA
